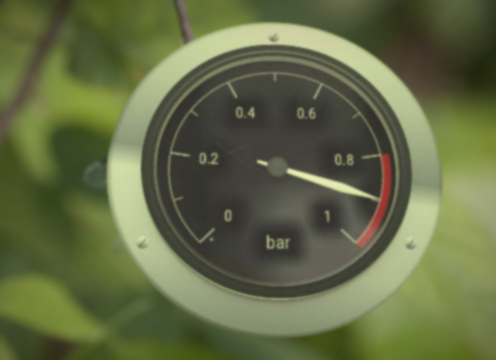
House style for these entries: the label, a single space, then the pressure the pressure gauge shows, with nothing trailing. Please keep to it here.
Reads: 0.9 bar
